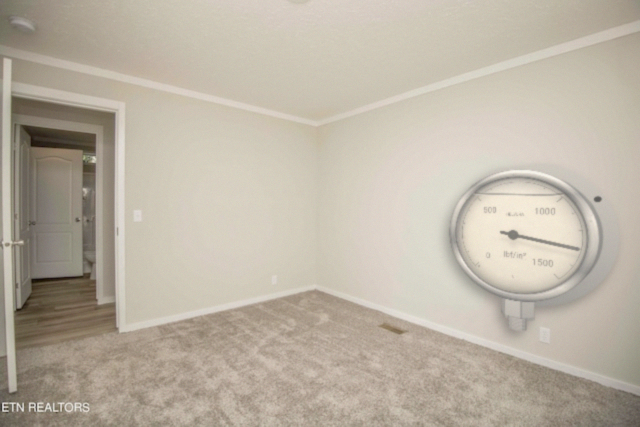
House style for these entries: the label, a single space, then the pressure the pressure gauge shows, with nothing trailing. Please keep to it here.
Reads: 1300 psi
